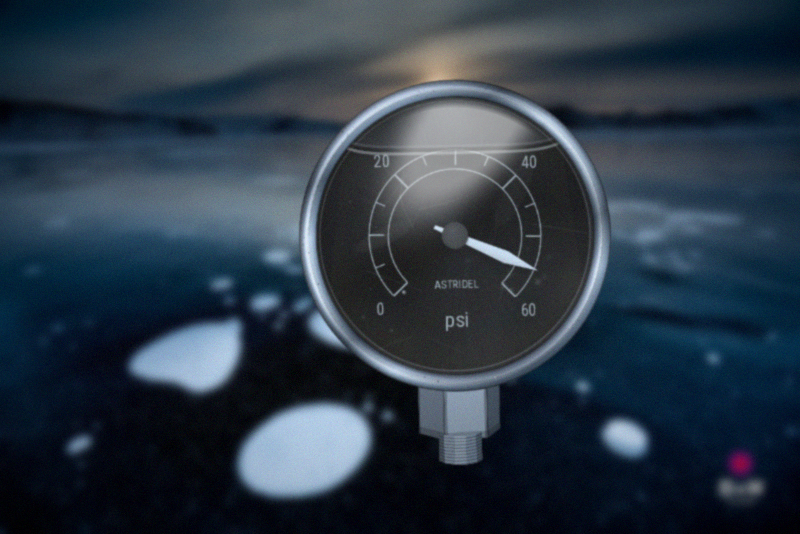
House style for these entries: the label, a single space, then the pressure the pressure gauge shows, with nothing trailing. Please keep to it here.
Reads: 55 psi
